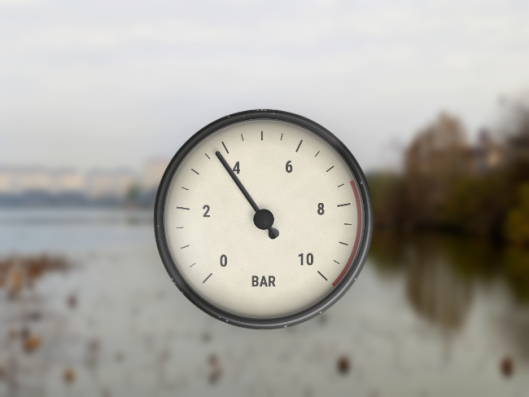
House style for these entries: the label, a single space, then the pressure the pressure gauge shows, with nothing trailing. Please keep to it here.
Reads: 3.75 bar
